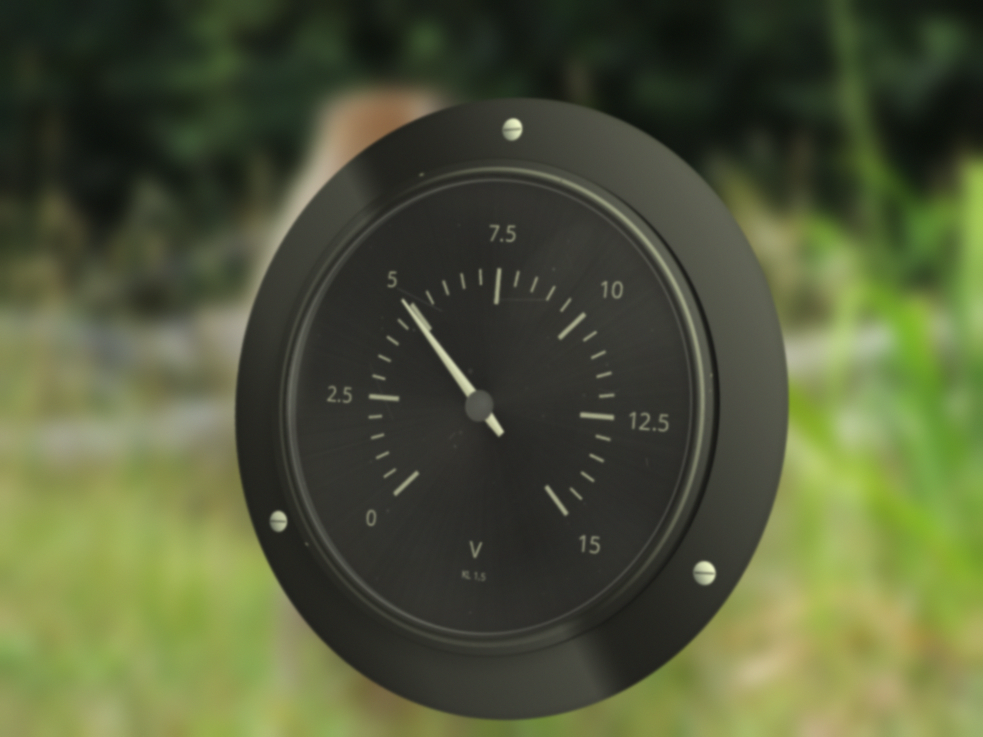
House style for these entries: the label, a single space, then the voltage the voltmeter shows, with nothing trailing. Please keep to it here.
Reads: 5 V
